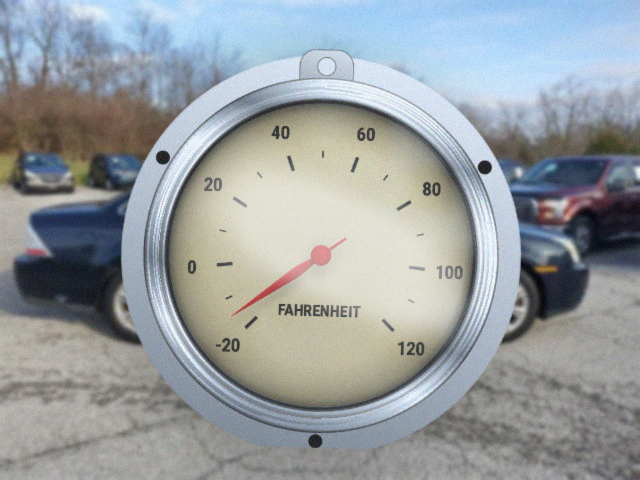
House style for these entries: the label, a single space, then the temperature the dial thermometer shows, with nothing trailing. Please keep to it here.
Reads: -15 °F
